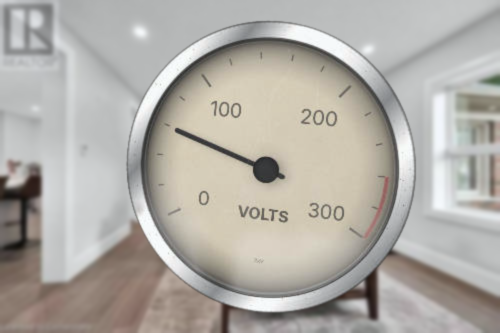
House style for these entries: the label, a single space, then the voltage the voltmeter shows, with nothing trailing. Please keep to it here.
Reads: 60 V
